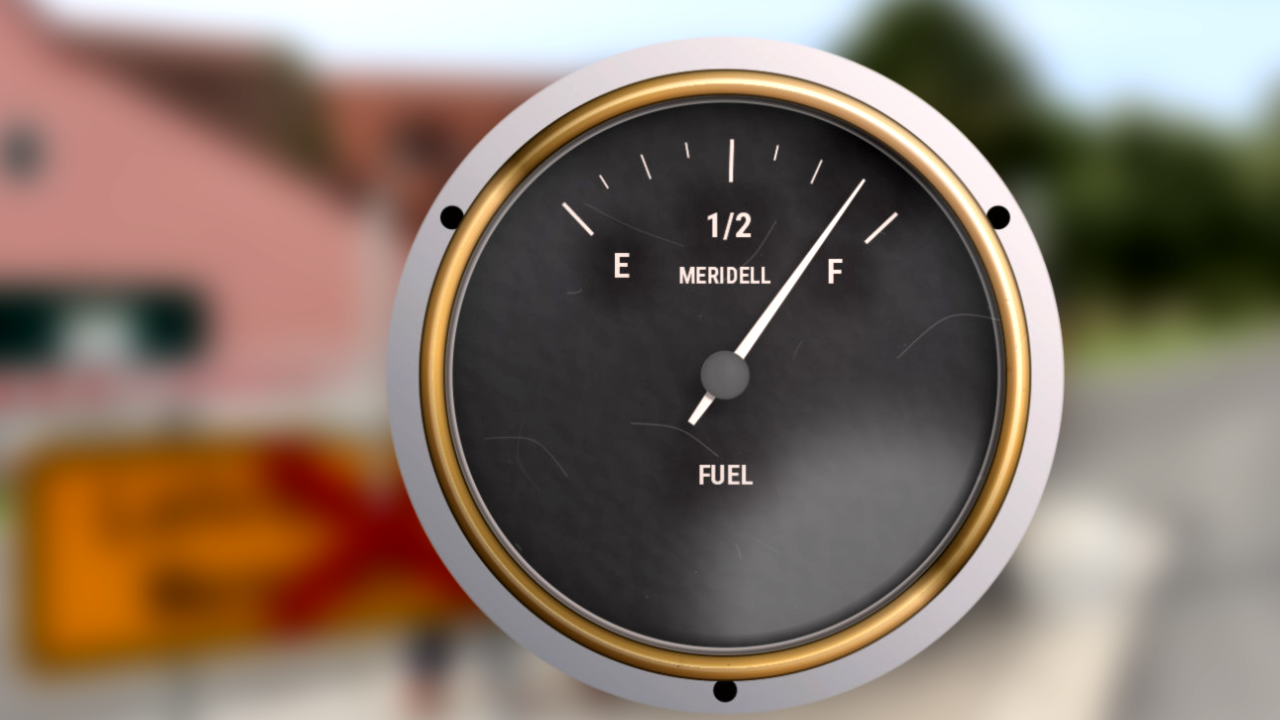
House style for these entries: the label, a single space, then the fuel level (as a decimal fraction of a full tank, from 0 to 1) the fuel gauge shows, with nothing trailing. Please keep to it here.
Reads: 0.875
